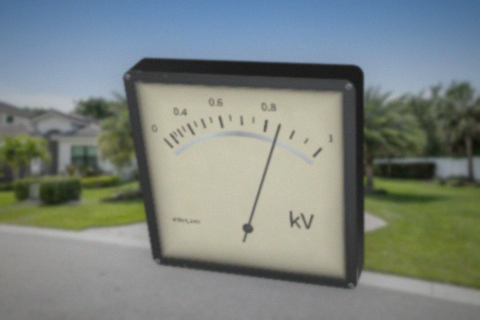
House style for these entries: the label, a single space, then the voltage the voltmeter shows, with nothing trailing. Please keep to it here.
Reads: 0.85 kV
